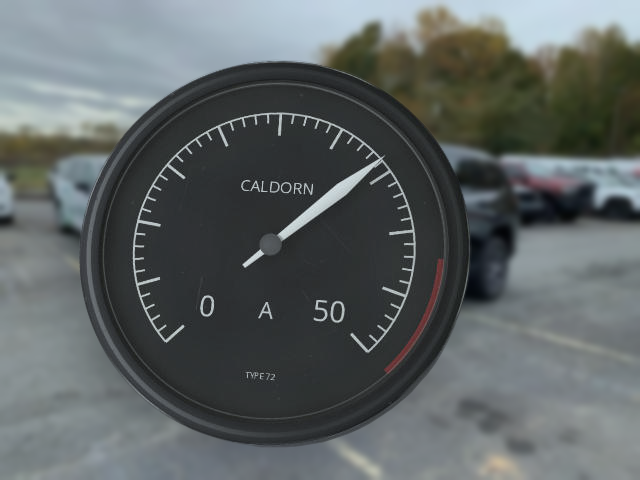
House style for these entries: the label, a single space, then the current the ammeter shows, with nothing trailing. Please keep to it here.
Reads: 34 A
